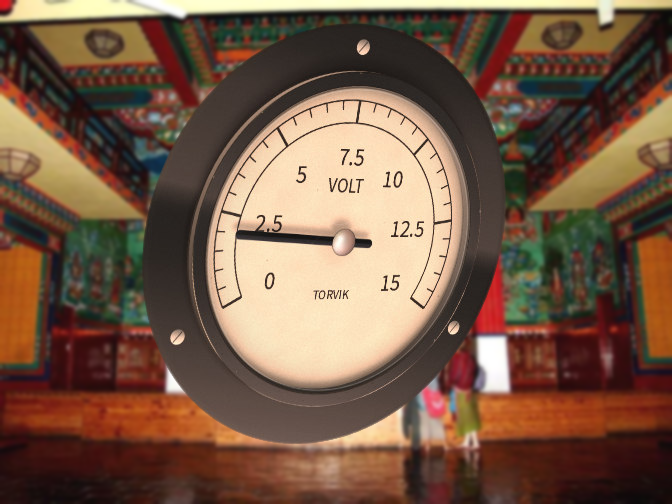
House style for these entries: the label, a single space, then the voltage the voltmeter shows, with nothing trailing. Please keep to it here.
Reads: 2 V
